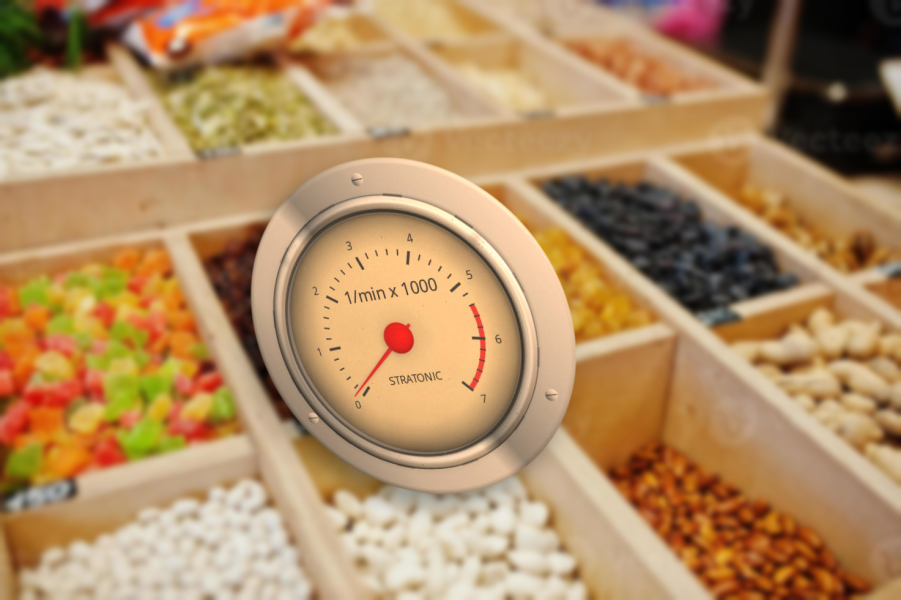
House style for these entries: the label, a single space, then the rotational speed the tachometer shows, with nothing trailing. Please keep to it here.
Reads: 100 rpm
